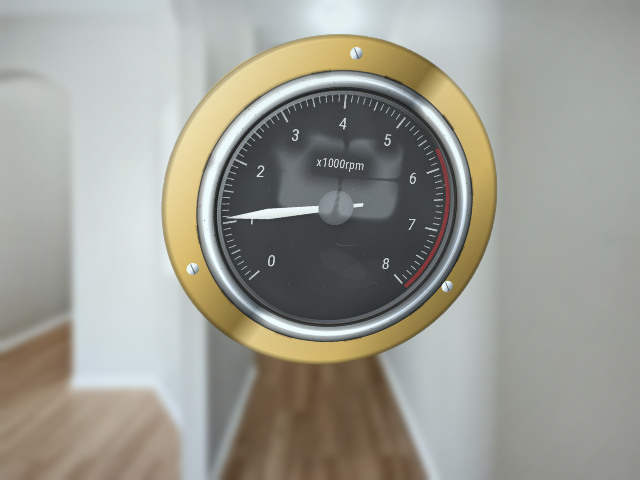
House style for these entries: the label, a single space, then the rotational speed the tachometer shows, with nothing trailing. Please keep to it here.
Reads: 1100 rpm
